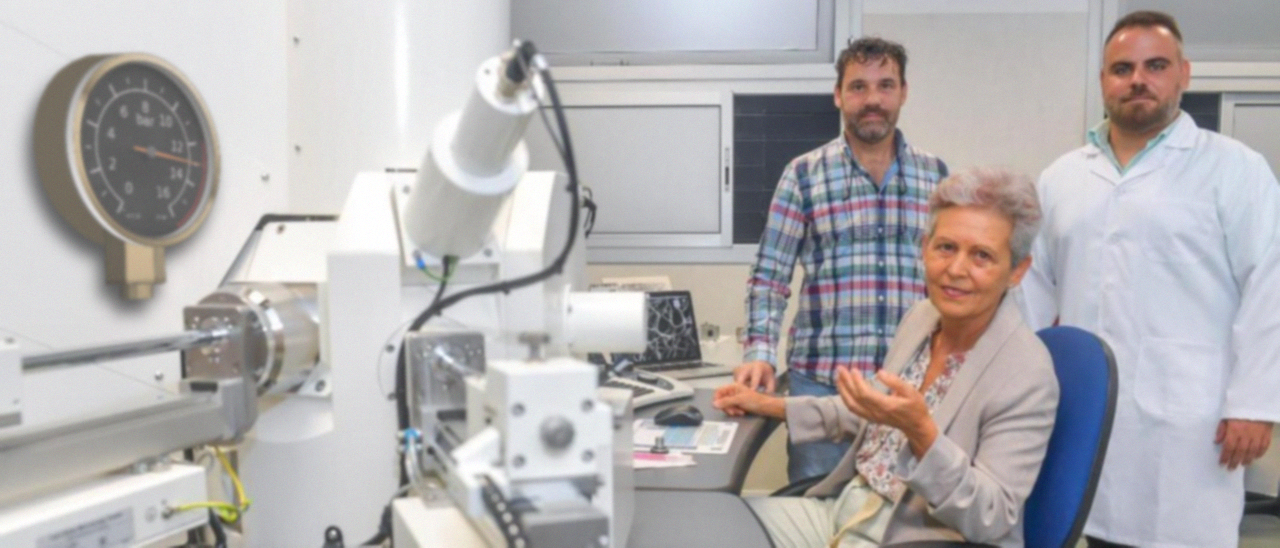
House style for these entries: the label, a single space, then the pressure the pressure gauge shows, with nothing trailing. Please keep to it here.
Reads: 13 bar
